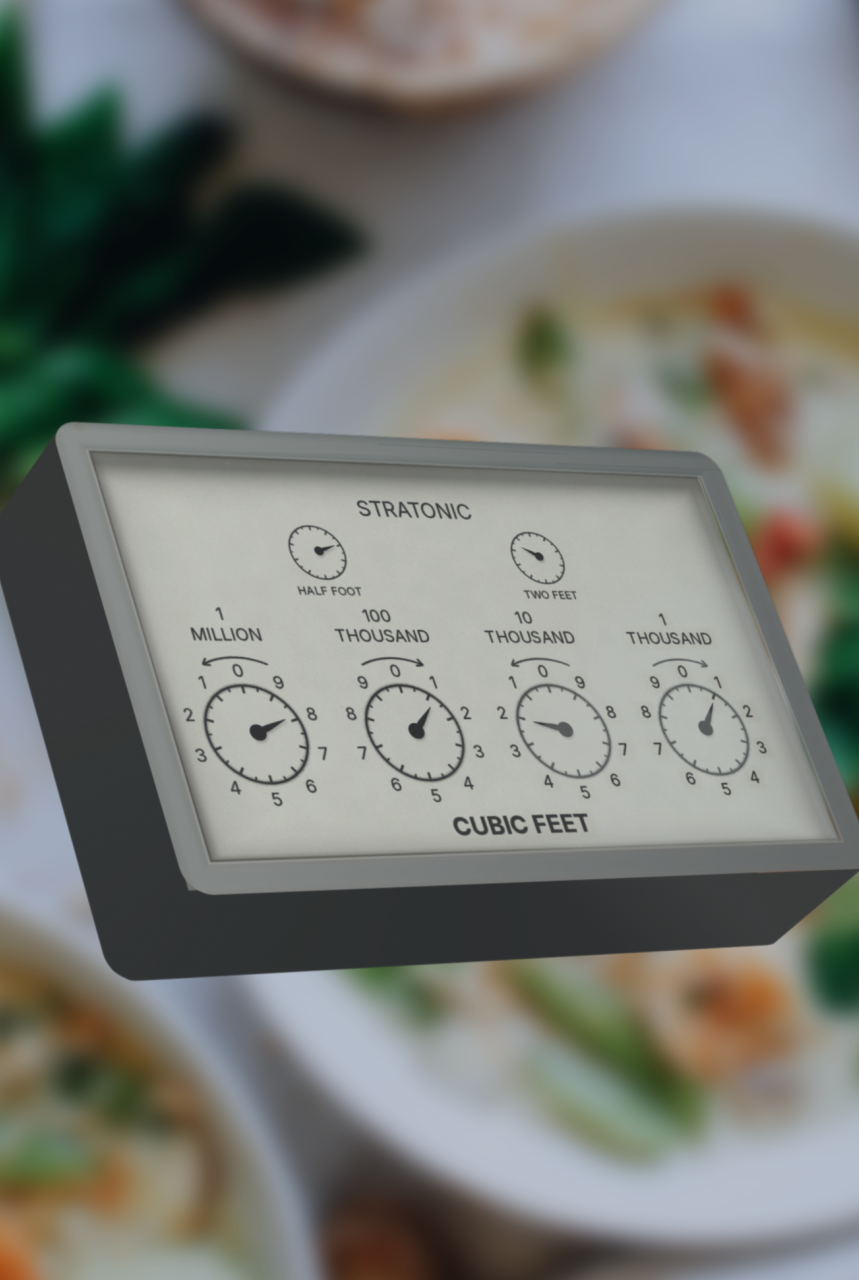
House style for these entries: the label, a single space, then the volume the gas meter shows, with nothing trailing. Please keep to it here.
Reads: 812100 ft³
